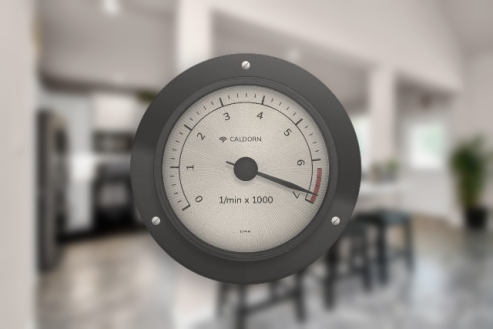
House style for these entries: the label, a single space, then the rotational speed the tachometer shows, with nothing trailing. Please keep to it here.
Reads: 6800 rpm
